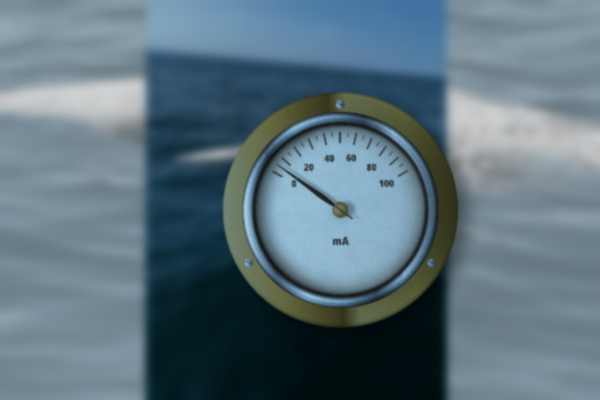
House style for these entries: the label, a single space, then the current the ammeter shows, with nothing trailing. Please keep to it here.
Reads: 5 mA
